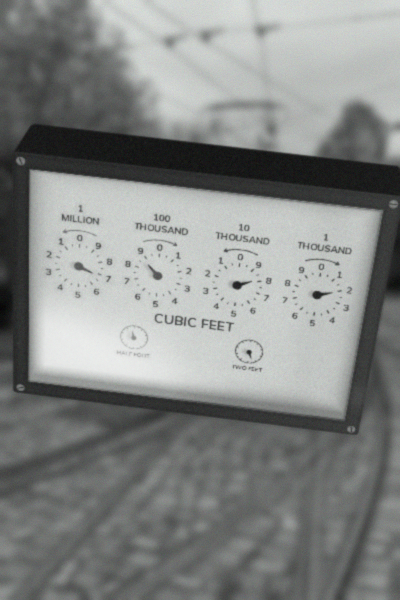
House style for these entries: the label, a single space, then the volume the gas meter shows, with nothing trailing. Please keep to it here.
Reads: 688200 ft³
